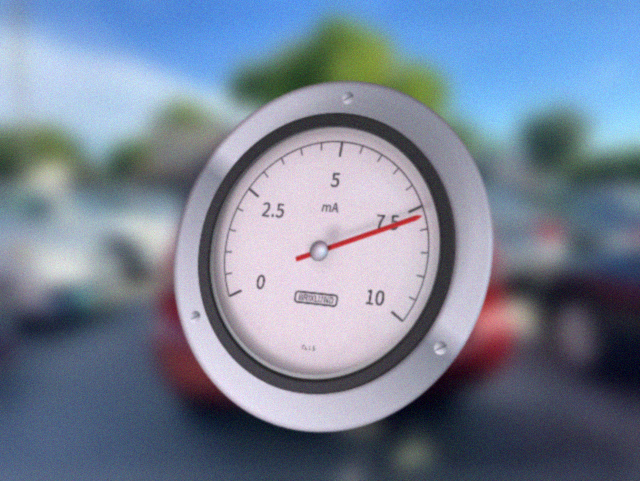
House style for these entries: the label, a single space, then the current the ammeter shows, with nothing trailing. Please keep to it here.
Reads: 7.75 mA
